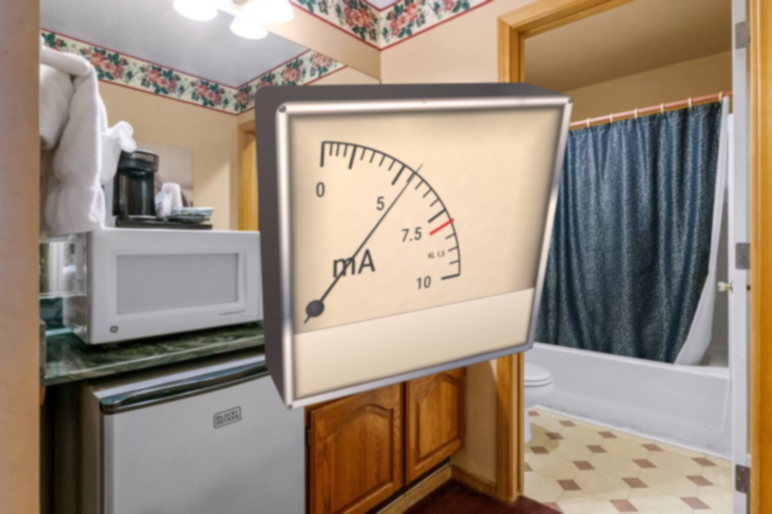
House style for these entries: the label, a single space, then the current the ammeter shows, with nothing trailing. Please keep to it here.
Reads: 5.5 mA
